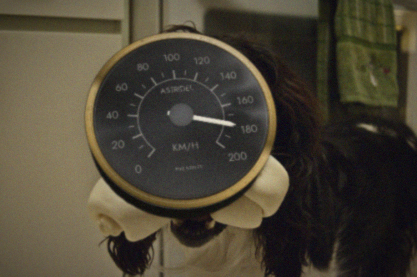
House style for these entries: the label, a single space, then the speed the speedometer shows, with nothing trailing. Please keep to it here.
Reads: 180 km/h
